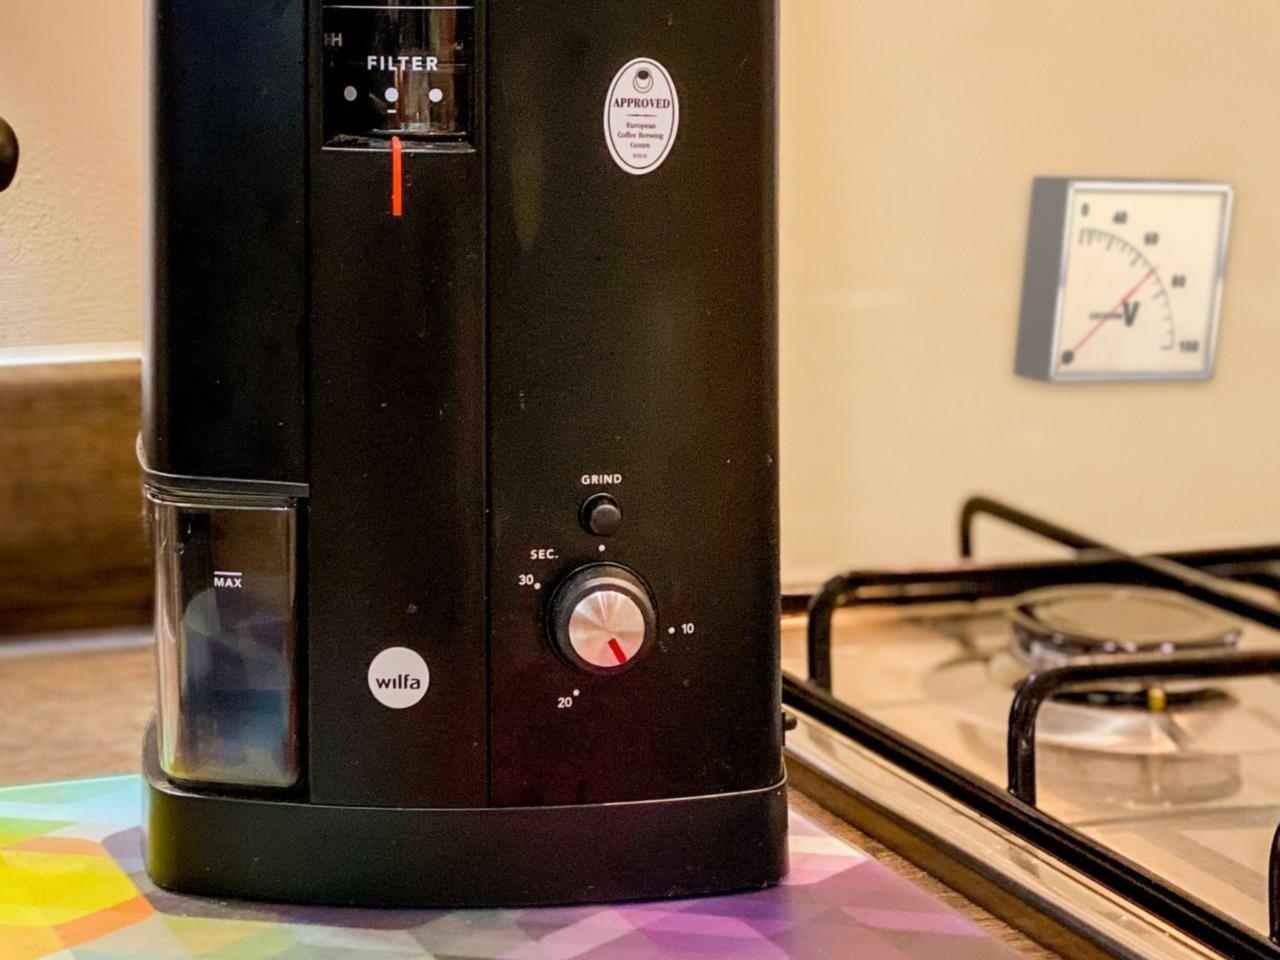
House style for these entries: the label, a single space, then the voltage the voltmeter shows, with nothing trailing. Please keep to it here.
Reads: 70 V
